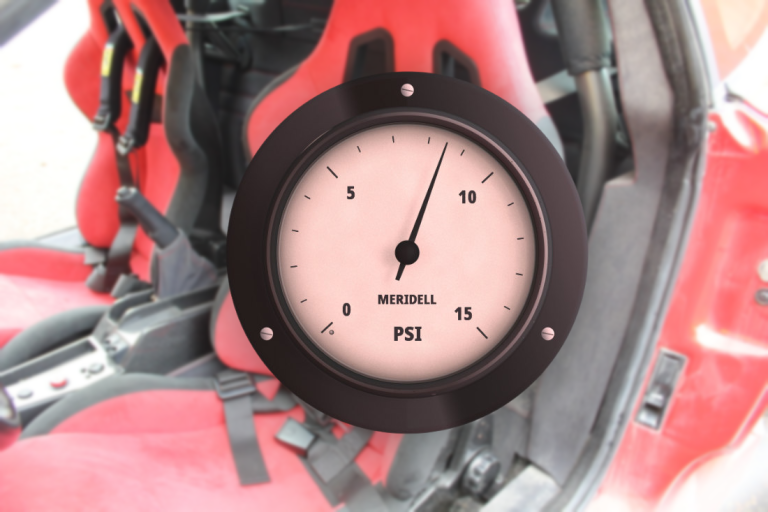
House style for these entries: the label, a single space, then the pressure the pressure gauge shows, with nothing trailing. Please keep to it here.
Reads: 8.5 psi
